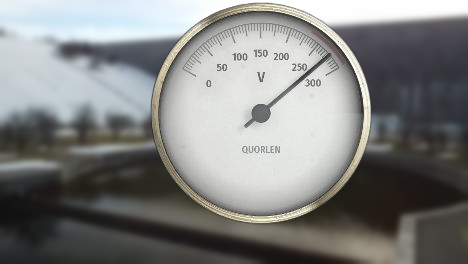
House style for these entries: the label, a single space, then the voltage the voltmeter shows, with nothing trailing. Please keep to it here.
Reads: 275 V
